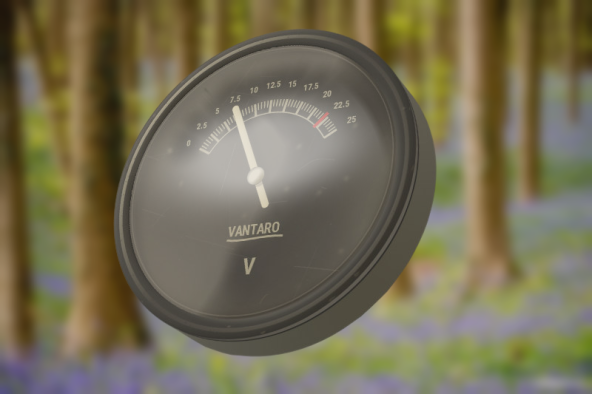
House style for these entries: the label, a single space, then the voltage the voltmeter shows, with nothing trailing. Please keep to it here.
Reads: 7.5 V
